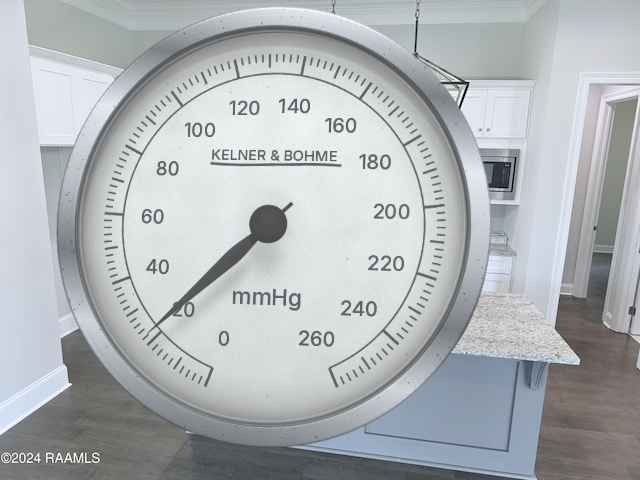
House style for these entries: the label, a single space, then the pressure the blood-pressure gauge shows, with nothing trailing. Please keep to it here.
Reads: 22 mmHg
